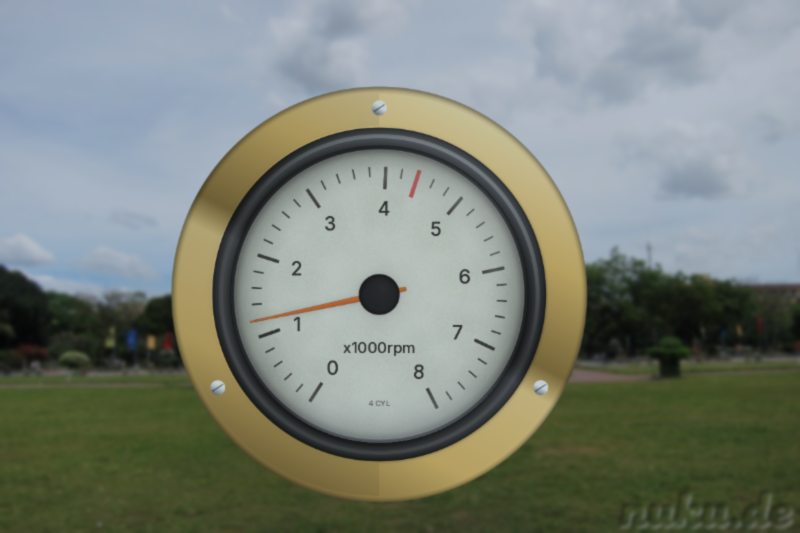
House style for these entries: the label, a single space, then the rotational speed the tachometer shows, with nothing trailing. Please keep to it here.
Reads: 1200 rpm
